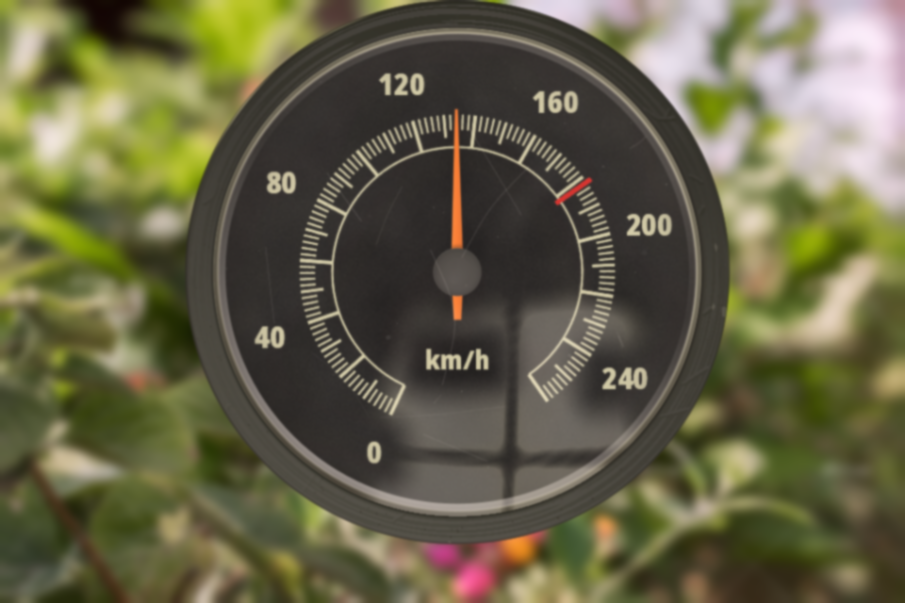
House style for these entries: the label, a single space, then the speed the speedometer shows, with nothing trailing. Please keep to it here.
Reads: 134 km/h
